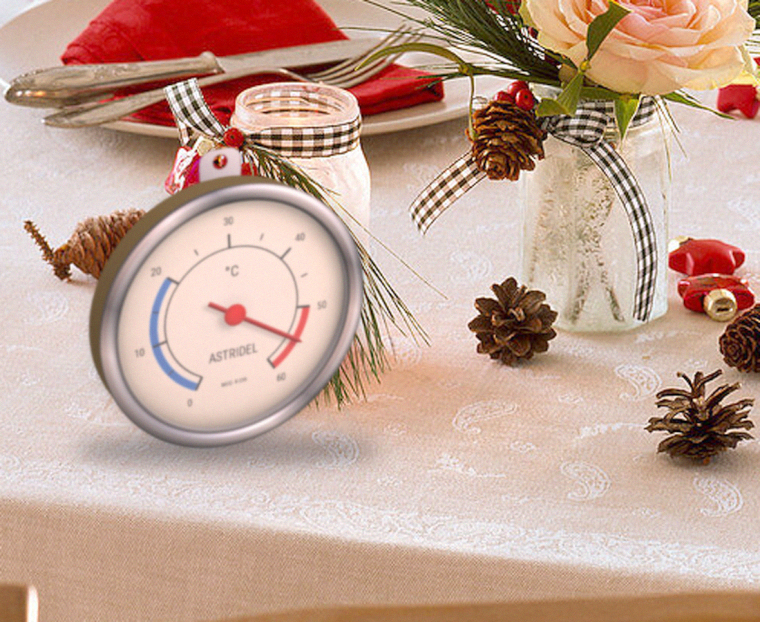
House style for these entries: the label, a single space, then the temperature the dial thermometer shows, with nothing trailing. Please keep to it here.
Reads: 55 °C
